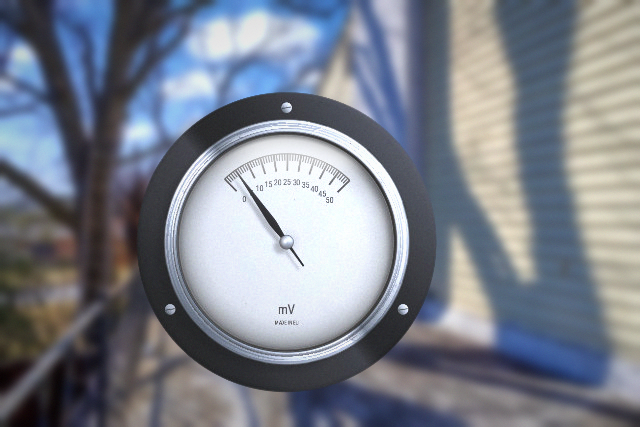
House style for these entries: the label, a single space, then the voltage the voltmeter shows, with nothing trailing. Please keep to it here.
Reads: 5 mV
